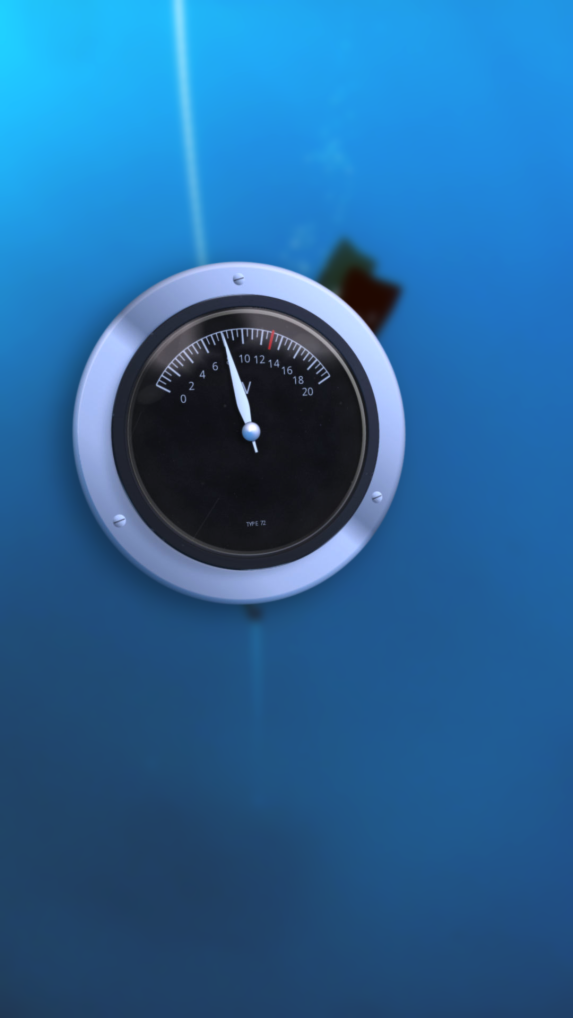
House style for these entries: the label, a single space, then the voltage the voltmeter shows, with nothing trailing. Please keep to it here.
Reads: 8 V
